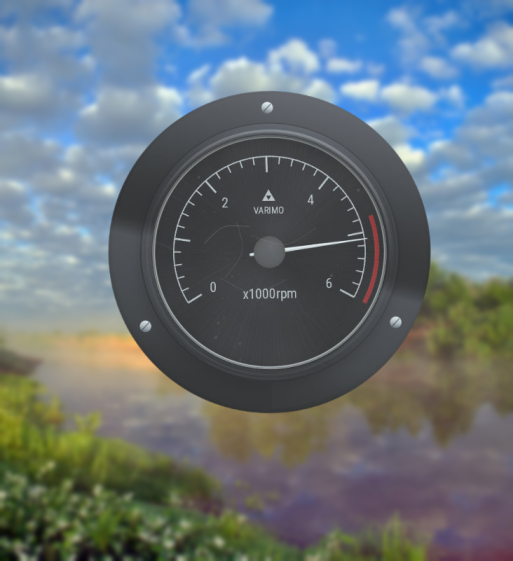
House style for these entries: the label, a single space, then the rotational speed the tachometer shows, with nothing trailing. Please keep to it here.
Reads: 5100 rpm
